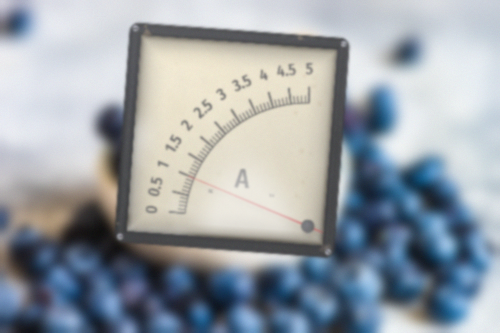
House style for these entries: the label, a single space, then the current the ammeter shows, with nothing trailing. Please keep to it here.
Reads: 1 A
